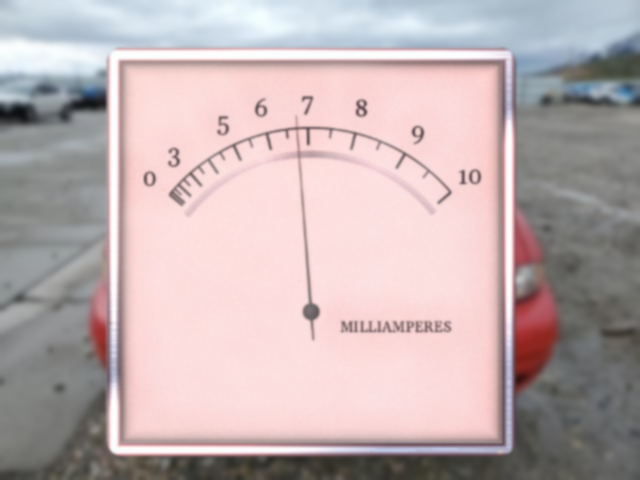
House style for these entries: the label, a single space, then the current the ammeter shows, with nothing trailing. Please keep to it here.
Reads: 6.75 mA
